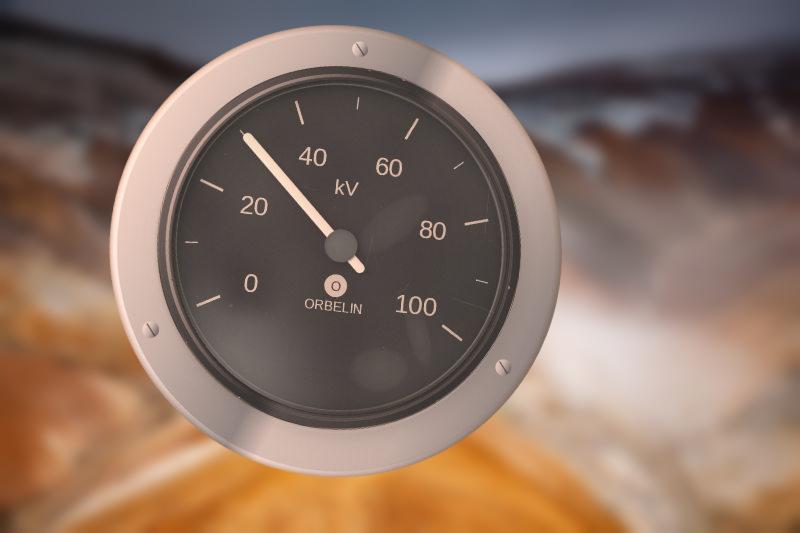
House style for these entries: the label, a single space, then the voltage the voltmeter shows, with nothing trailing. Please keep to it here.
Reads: 30 kV
